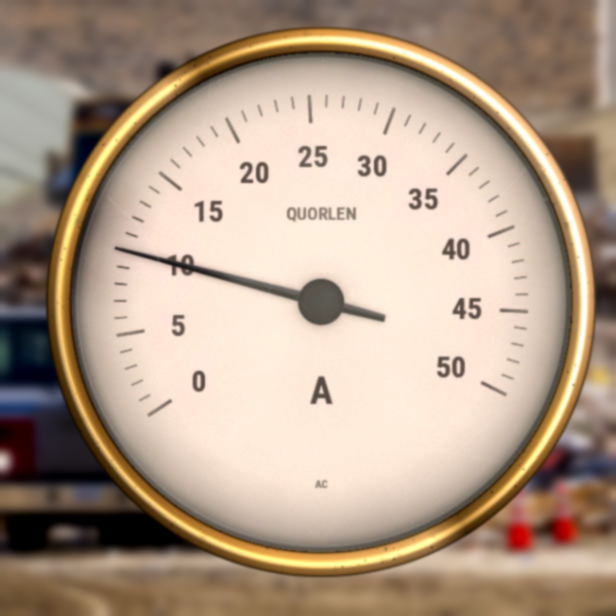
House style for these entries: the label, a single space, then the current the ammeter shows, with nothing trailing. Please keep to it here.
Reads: 10 A
